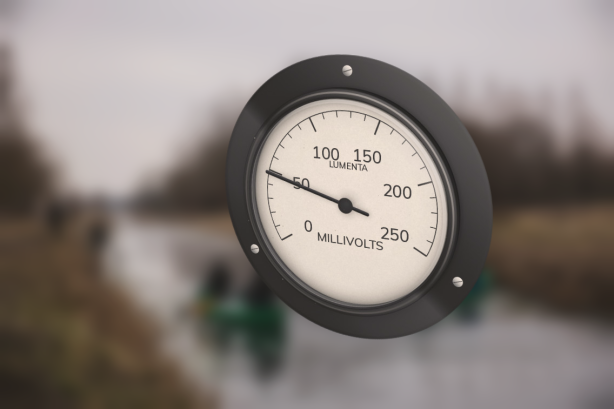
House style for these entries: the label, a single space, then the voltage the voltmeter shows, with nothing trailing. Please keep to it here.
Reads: 50 mV
